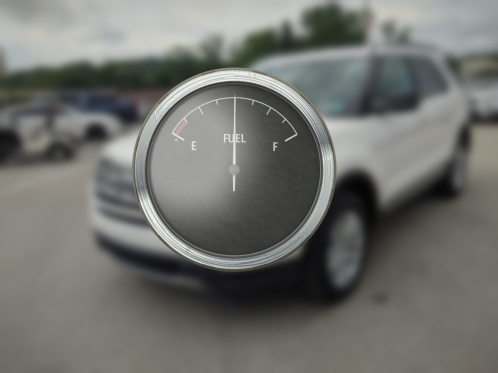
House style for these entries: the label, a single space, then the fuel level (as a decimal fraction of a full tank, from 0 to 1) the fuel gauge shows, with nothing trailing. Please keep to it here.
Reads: 0.5
